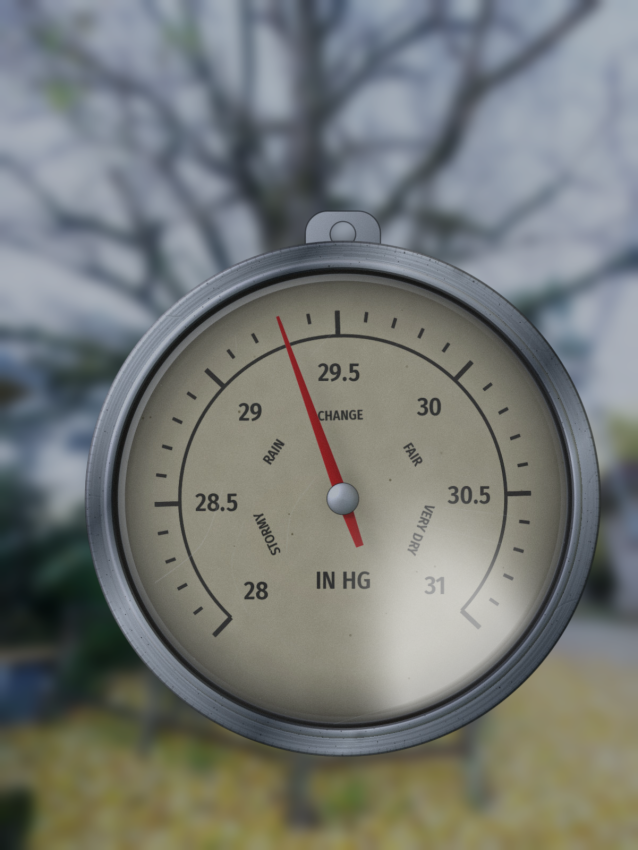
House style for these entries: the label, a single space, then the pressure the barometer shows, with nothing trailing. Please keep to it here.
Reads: 29.3 inHg
